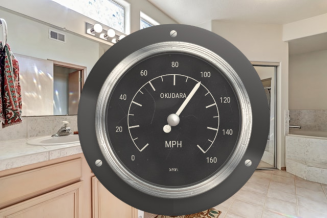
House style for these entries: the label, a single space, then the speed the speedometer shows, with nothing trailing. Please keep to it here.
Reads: 100 mph
